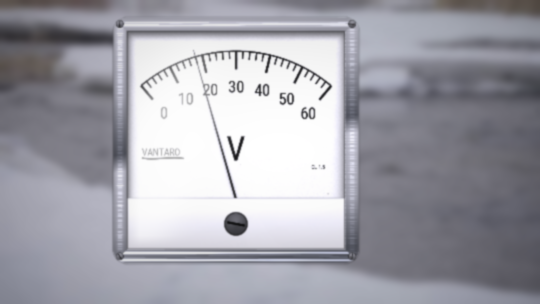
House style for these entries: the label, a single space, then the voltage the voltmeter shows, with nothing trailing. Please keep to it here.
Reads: 18 V
